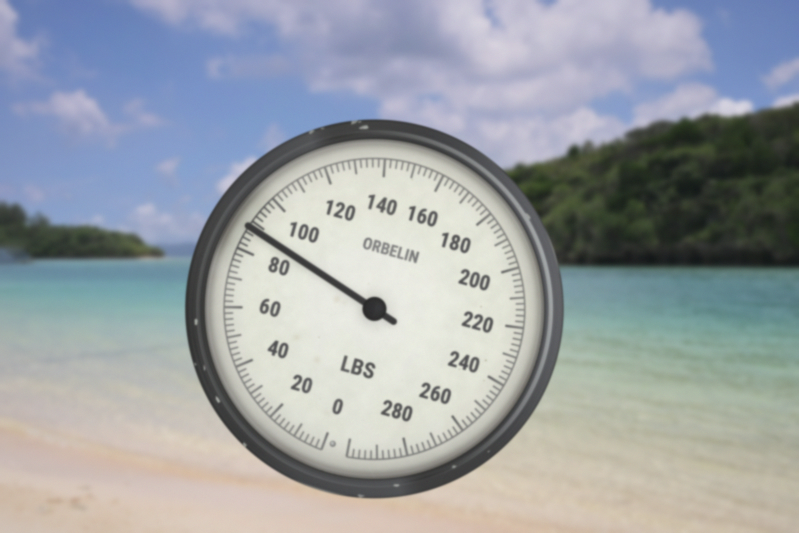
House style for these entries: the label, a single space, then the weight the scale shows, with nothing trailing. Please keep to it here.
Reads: 88 lb
